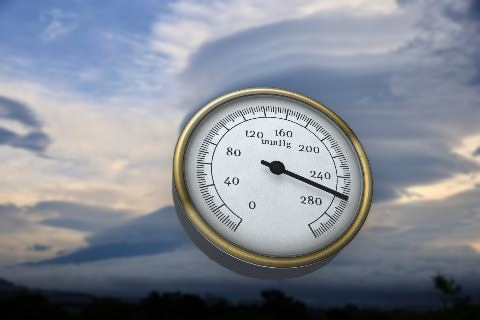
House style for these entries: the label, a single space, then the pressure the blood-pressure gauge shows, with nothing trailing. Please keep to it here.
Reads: 260 mmHg
